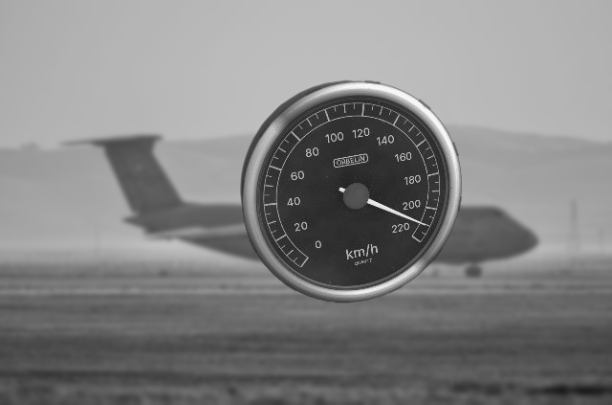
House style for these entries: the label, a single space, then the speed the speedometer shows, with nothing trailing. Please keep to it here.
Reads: 210 km/h
